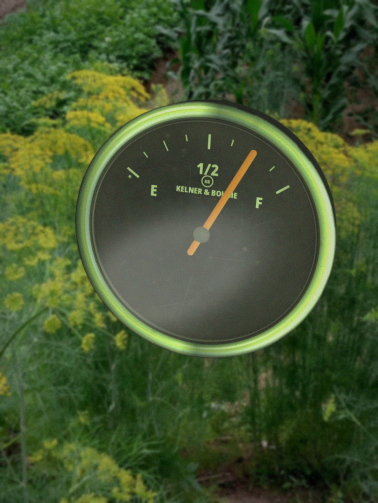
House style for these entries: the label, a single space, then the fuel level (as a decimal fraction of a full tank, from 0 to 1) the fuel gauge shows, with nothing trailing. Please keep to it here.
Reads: 0.75
